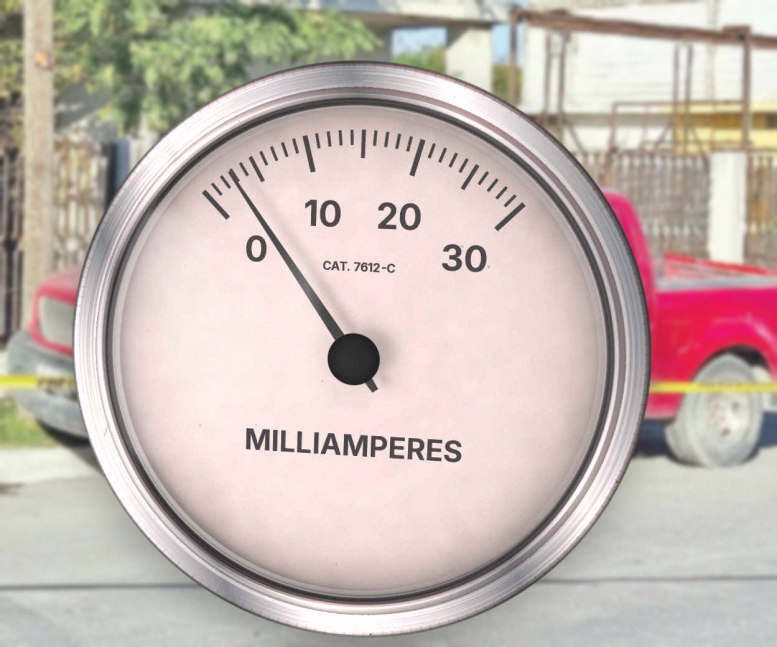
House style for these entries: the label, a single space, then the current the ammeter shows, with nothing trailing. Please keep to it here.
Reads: 3 mA
